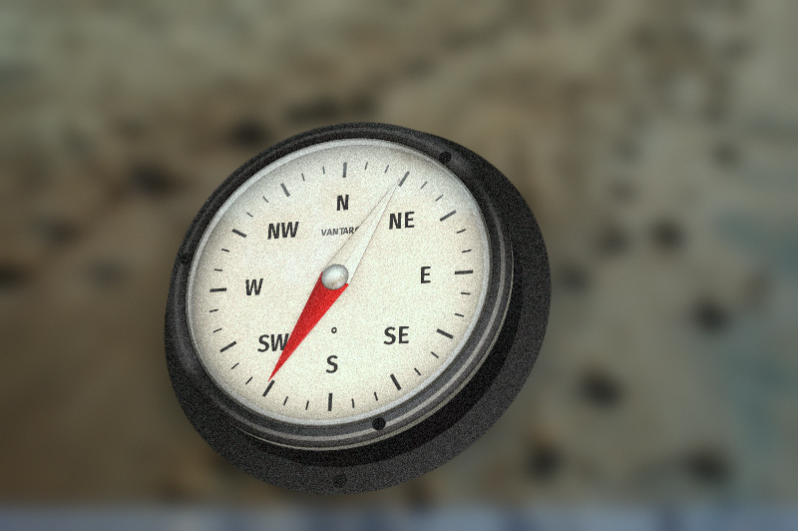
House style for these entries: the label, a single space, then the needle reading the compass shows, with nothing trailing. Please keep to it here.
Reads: 210 °
